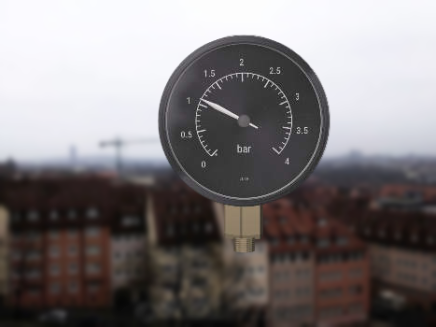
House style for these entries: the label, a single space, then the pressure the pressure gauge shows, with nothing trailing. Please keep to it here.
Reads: 1.1 bar
